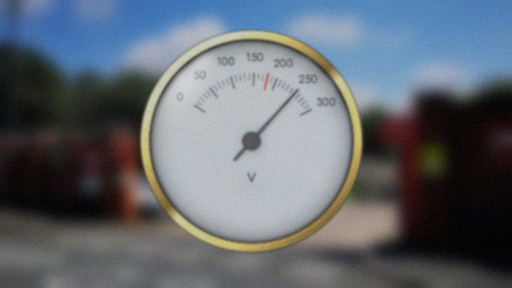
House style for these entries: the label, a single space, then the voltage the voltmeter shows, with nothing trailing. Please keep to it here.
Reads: 250 V
